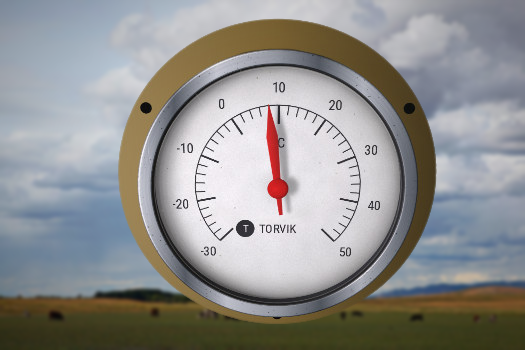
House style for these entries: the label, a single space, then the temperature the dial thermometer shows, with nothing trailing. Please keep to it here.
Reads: 8 °C
